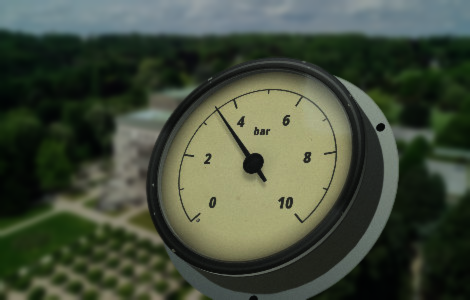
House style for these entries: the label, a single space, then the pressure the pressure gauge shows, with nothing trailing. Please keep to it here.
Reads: 3.5 bar
